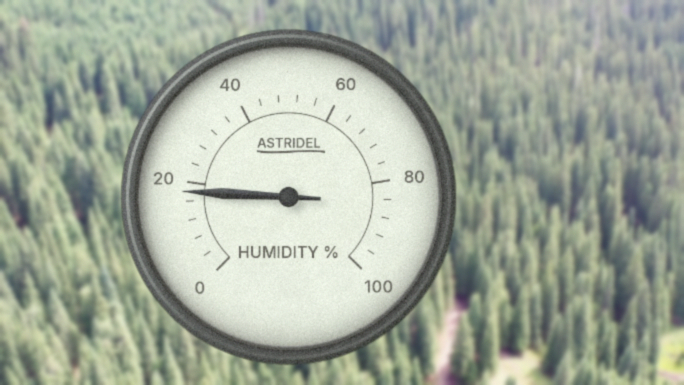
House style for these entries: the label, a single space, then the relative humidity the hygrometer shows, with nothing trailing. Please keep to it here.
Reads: 18 %
